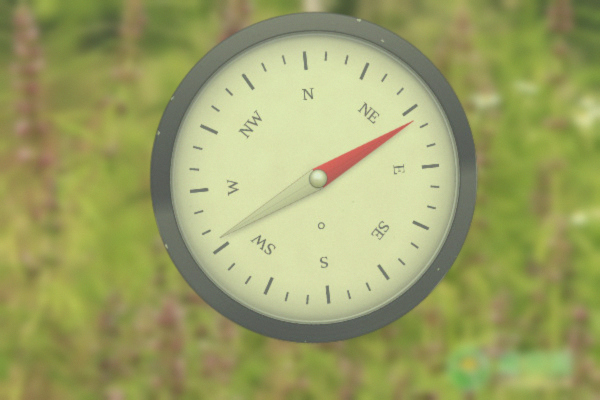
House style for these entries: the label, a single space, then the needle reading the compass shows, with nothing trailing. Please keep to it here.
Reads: 65 °
